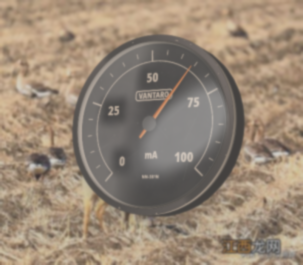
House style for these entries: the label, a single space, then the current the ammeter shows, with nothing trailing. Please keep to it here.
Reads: 65 mA
